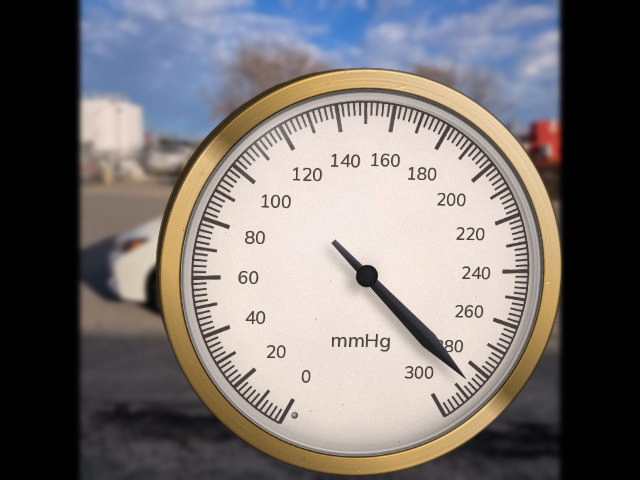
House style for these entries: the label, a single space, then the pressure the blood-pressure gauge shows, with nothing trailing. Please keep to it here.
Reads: 286 mmHg
